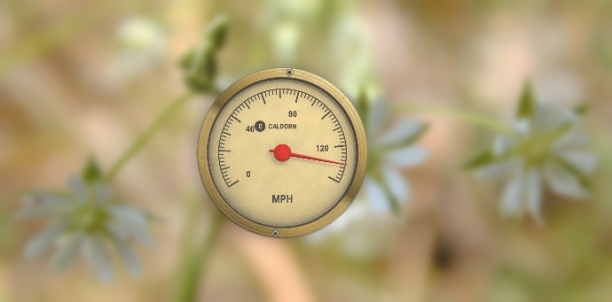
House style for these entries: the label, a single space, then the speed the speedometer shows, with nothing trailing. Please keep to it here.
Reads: 130 mph
